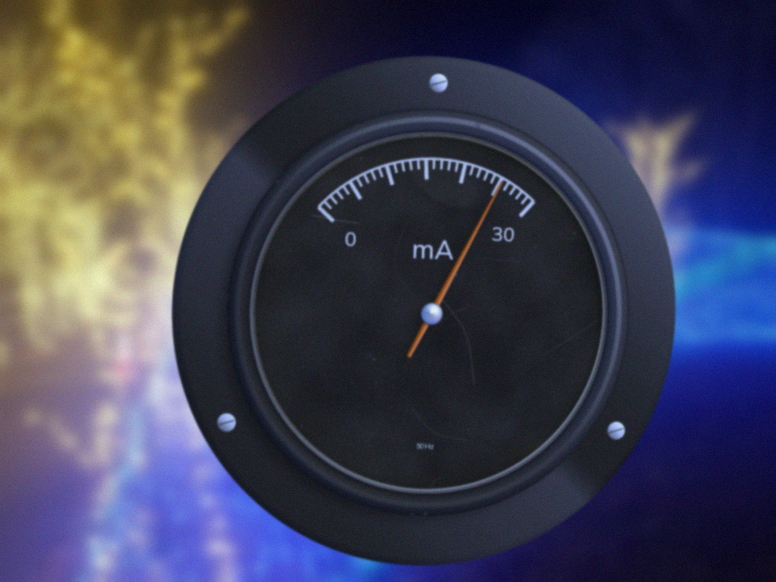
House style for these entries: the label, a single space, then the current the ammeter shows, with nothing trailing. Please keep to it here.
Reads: 25 mA
